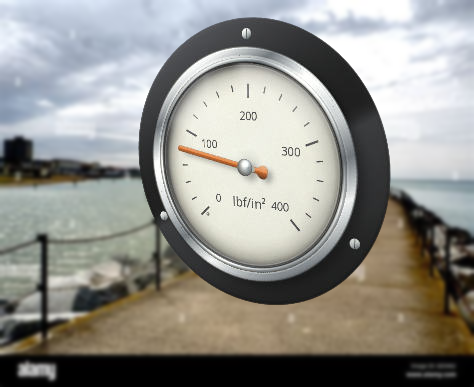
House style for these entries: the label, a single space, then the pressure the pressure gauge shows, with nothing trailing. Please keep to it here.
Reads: 80 psi
